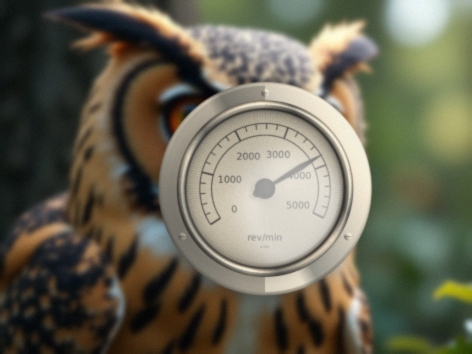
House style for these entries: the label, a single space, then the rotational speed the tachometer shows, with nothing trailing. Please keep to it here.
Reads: 3800 rpm
